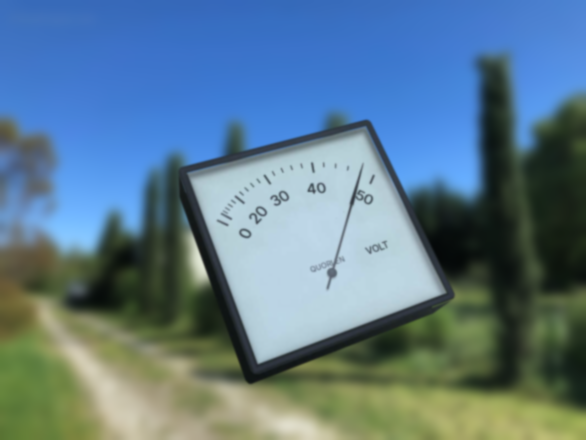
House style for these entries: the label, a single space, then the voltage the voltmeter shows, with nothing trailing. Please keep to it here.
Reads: 48 V
